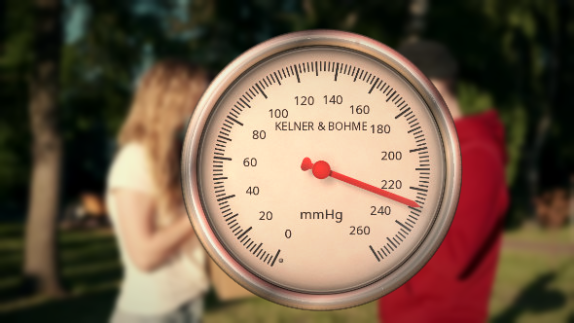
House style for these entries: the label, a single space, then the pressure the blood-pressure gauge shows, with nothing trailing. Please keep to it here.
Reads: 228 mmHg
